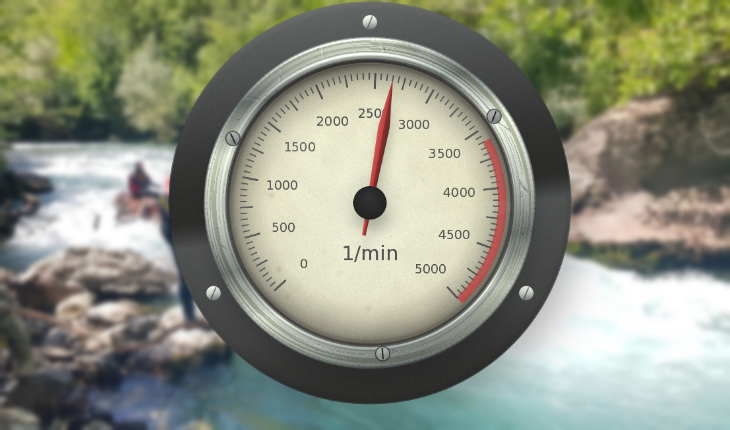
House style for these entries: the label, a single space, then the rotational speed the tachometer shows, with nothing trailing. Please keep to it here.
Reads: 2650 rpm
